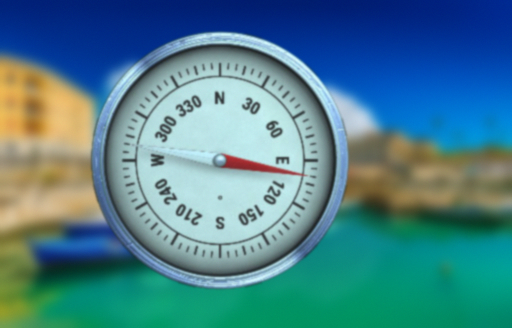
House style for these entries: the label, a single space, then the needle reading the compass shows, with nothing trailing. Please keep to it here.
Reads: 100 °
